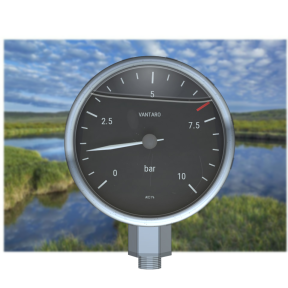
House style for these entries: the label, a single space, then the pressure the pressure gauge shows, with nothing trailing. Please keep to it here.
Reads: 1.25 bar
